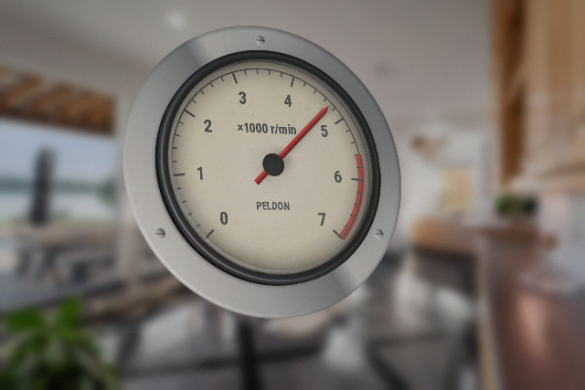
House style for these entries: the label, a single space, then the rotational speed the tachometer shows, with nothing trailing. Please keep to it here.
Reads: 4700 rpm
